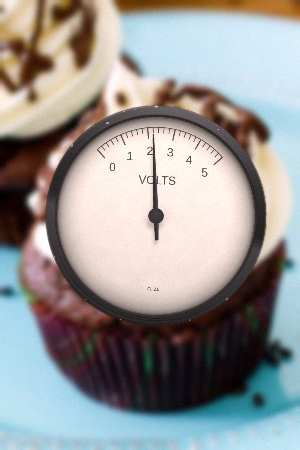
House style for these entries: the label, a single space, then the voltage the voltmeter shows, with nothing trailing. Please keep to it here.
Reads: 2.2 V
